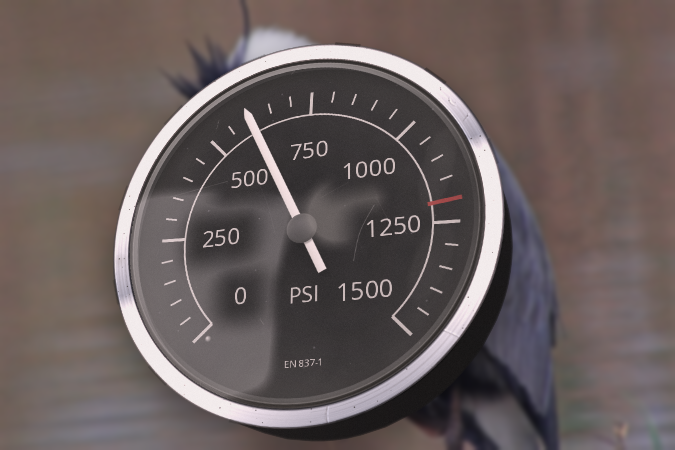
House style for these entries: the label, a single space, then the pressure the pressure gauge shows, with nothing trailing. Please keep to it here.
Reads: 600 psi
